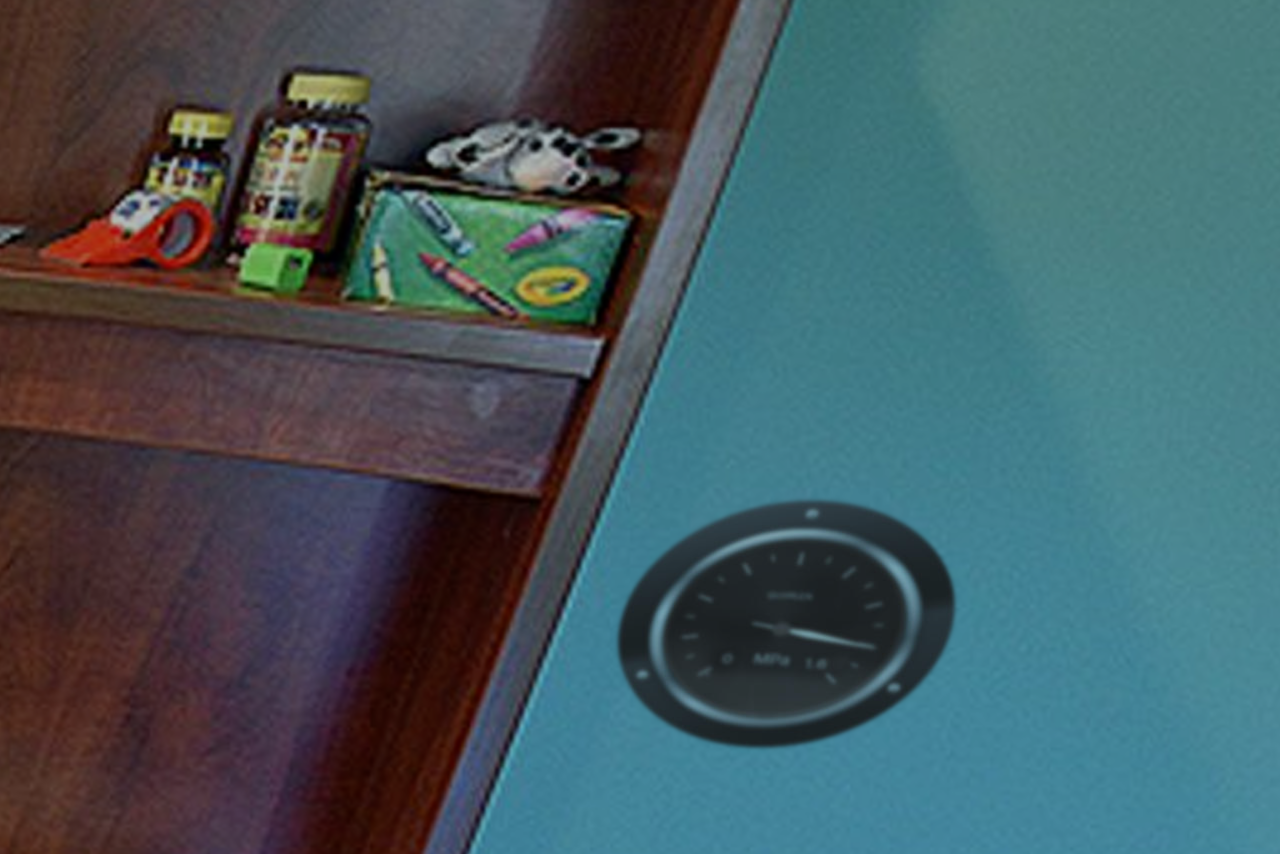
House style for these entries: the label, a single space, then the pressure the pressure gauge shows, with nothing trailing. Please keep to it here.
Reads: 1.4 MPa
